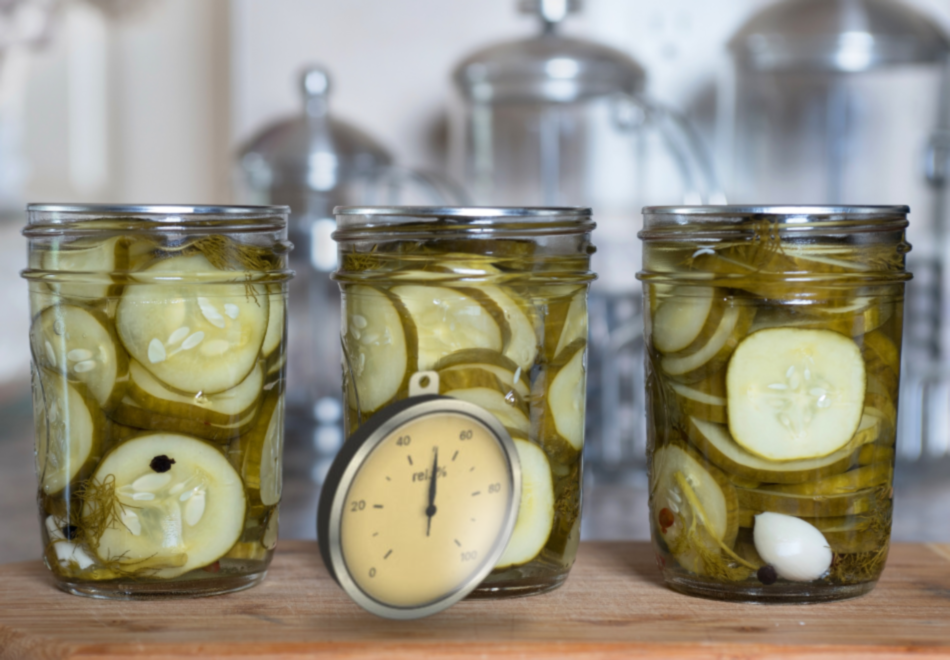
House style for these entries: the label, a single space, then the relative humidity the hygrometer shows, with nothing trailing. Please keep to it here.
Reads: 50 %
